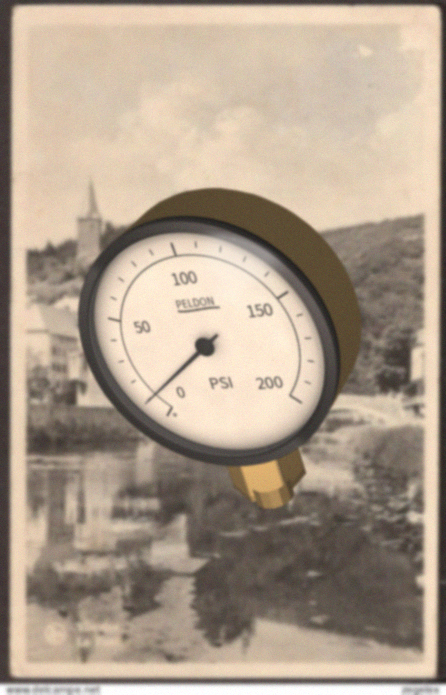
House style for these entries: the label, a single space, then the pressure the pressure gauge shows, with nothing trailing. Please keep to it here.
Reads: 10 psi
